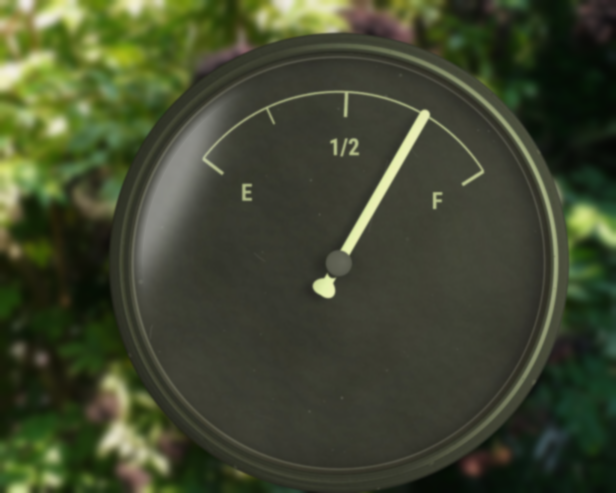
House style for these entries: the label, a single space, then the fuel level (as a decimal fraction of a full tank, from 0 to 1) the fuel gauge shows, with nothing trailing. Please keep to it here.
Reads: 0.75
